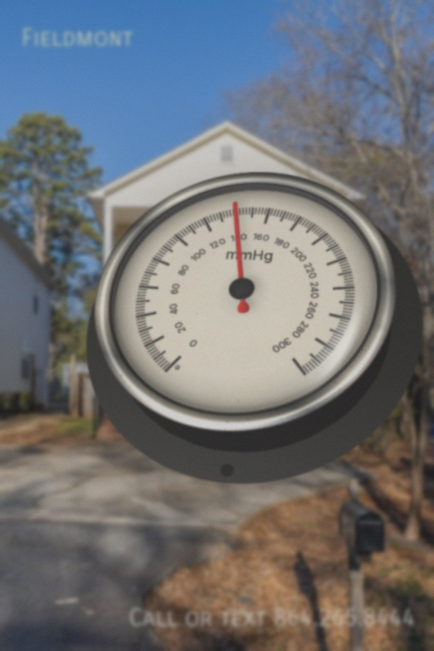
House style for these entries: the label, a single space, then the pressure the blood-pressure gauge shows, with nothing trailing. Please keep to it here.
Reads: 140 mmHg
